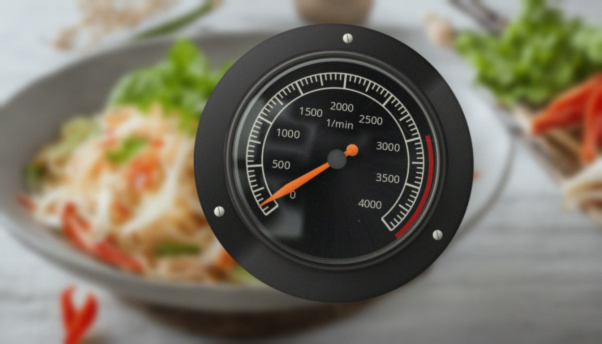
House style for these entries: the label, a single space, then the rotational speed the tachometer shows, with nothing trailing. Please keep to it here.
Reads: 100 rpm
